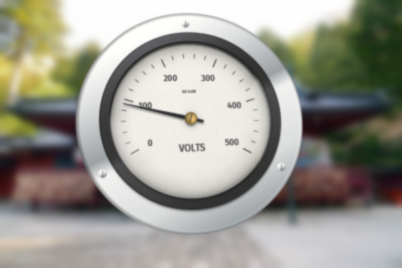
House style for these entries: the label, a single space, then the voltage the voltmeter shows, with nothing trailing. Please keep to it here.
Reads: 90 V
